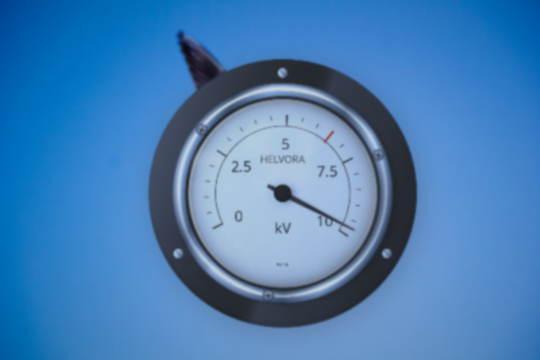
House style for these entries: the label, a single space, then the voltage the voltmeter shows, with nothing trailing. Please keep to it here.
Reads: 9.75 kV
